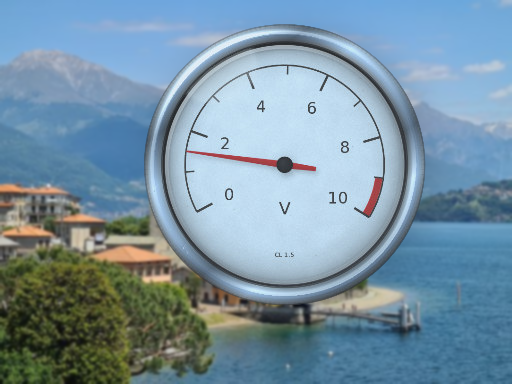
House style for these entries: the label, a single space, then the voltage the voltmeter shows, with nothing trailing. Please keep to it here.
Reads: 1.5 V
